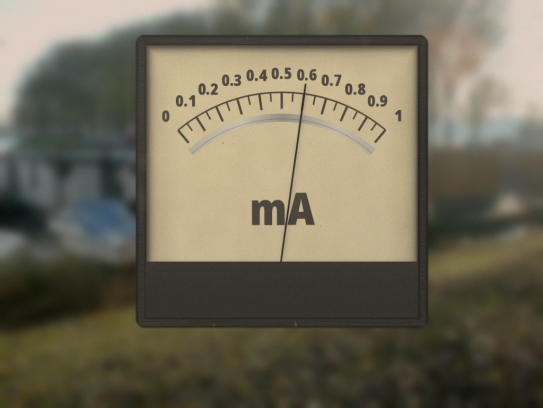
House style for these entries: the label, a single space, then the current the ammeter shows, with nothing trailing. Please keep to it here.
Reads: 0.6 mA
